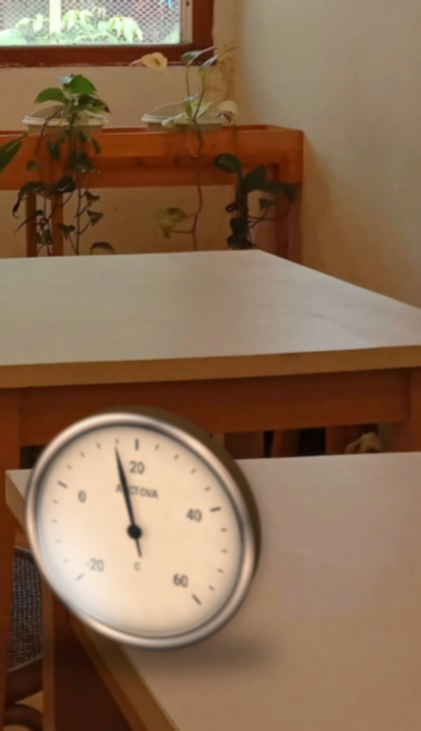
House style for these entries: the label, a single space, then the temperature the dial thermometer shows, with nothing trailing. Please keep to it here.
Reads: 16 °C
